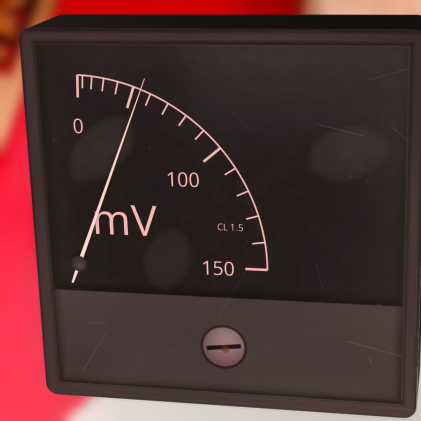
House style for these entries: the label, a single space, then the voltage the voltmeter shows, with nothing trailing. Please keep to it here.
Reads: 55 mV
